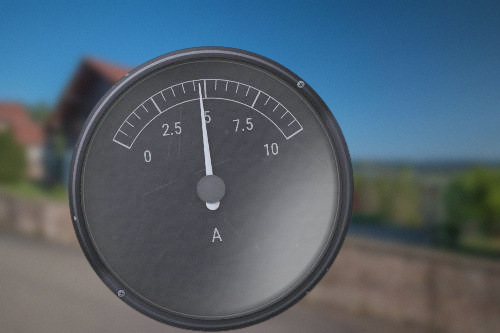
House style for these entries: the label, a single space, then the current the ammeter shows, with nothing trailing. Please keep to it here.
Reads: 4.75 A
